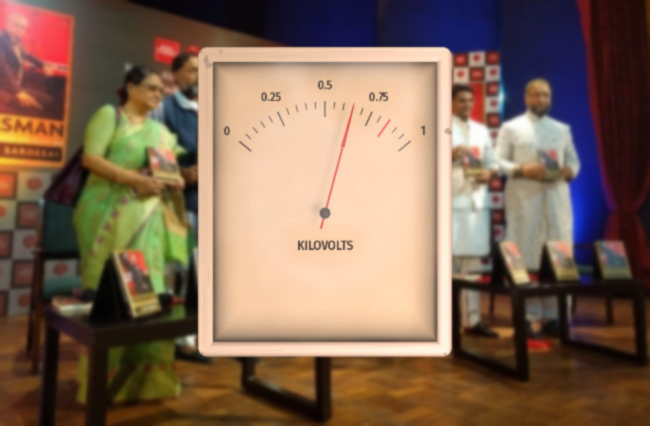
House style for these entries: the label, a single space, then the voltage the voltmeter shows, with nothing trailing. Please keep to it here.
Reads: 0.65 kV
